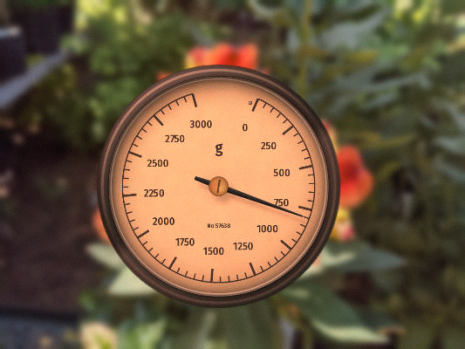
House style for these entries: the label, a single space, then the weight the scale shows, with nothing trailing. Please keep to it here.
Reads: 800 g
